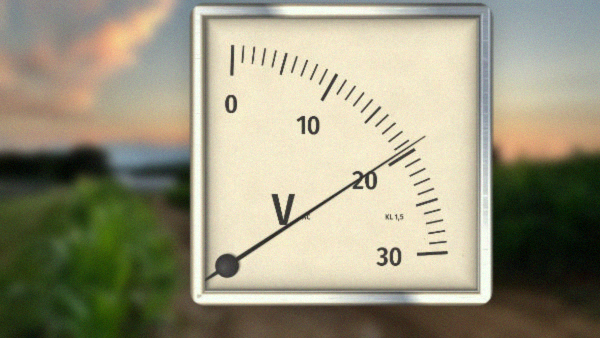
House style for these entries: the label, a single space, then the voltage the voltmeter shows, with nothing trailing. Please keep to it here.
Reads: 19.5 V
